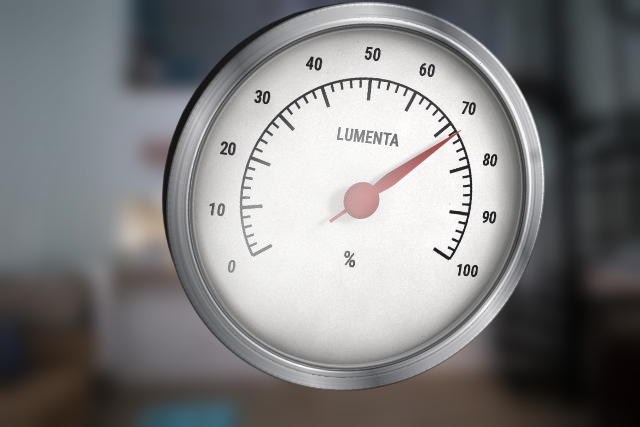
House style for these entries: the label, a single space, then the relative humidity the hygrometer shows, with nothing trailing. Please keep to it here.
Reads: 72 %
